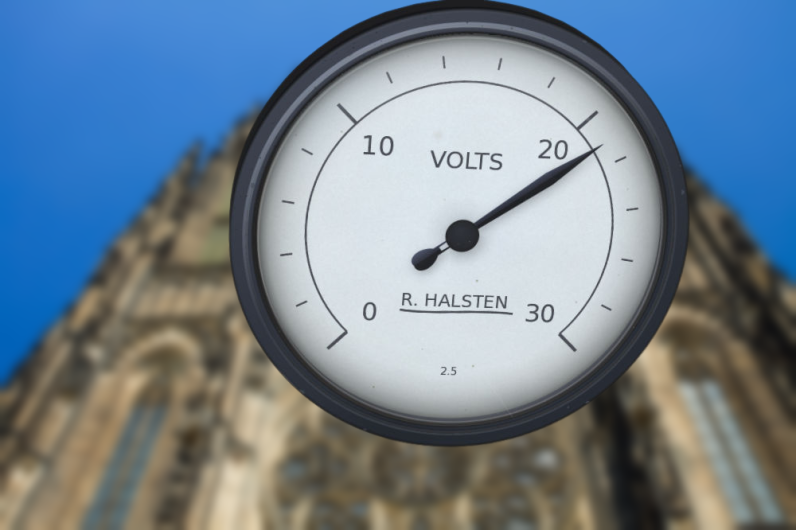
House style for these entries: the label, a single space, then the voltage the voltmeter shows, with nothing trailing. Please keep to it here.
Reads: 21 V
